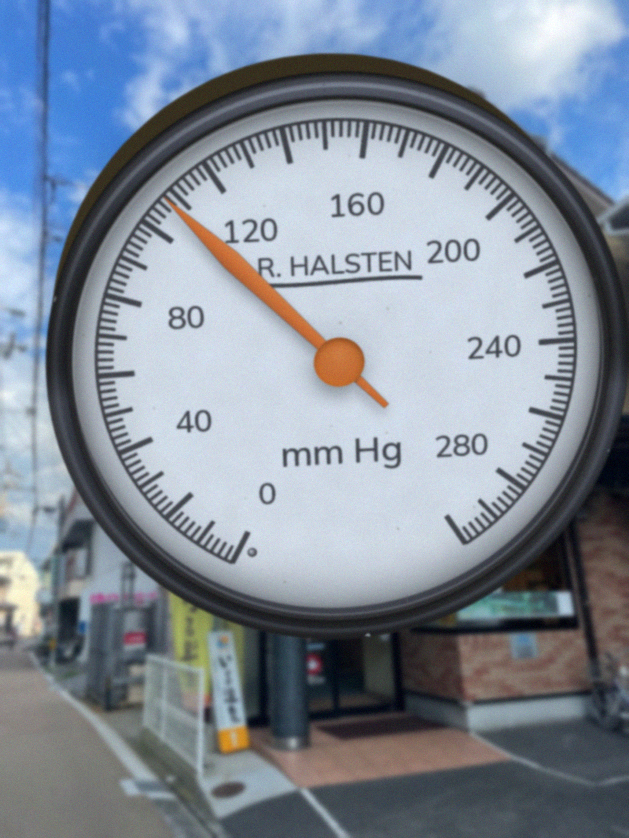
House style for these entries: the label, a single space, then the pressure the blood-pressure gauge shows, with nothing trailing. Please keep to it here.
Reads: 108 mmHg
